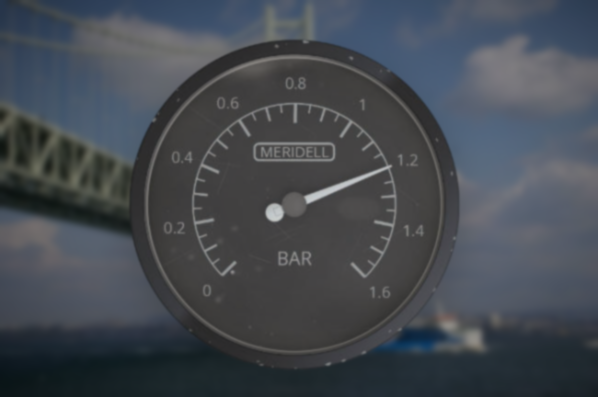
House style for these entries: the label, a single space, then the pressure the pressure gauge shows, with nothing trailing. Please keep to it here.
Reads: 1.2 bar
